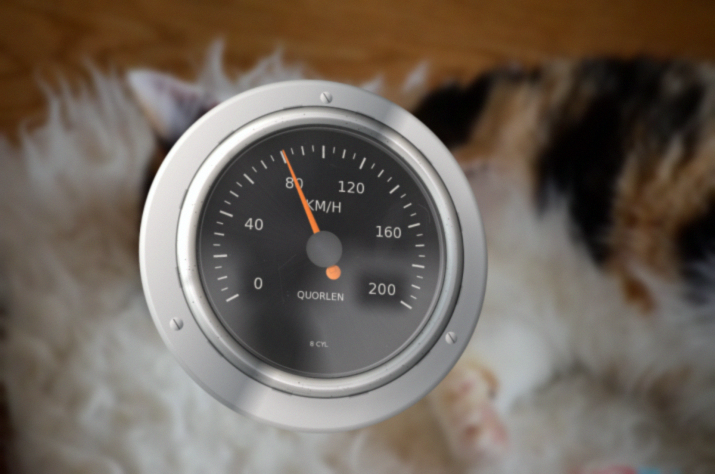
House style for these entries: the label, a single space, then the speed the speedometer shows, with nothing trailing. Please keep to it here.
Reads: 80 km/h
